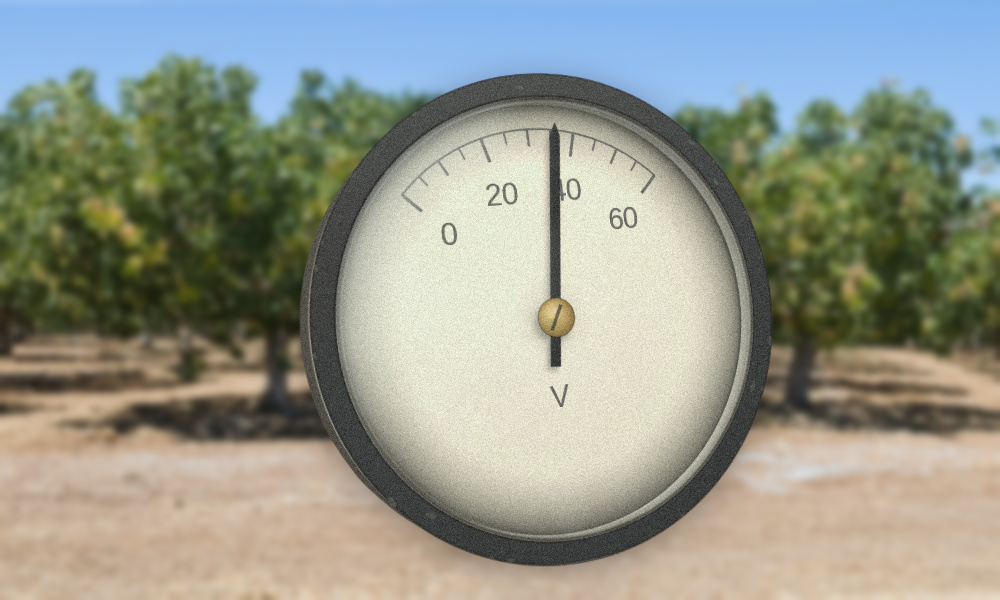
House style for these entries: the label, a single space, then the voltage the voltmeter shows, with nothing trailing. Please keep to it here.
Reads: 35 V
